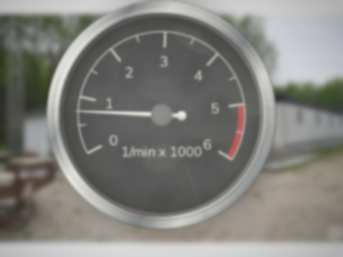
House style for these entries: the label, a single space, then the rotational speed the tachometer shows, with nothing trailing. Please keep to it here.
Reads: 750 rpm
